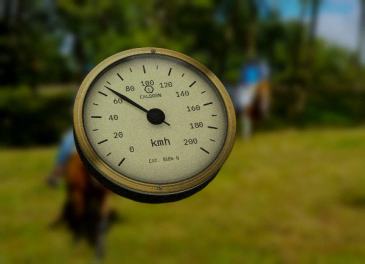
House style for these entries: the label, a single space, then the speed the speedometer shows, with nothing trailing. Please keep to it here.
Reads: 65 km/h
